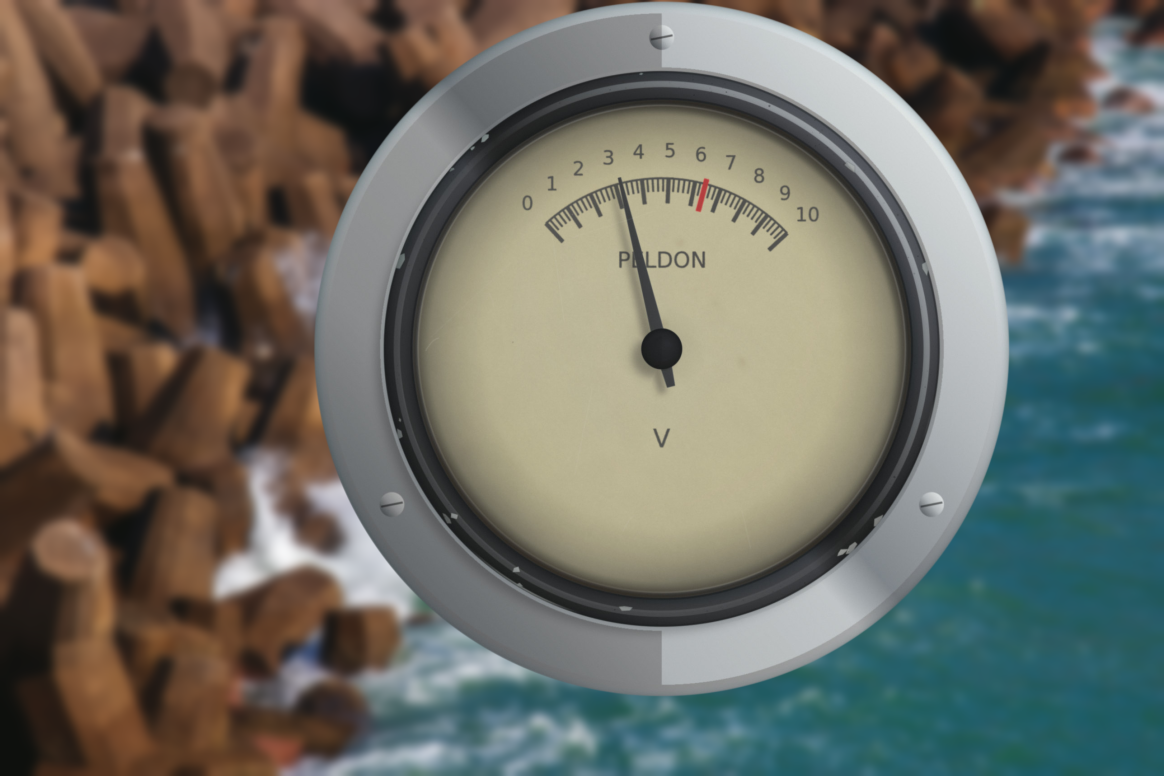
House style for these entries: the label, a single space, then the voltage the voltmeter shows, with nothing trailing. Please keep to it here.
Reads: 3.2 V
